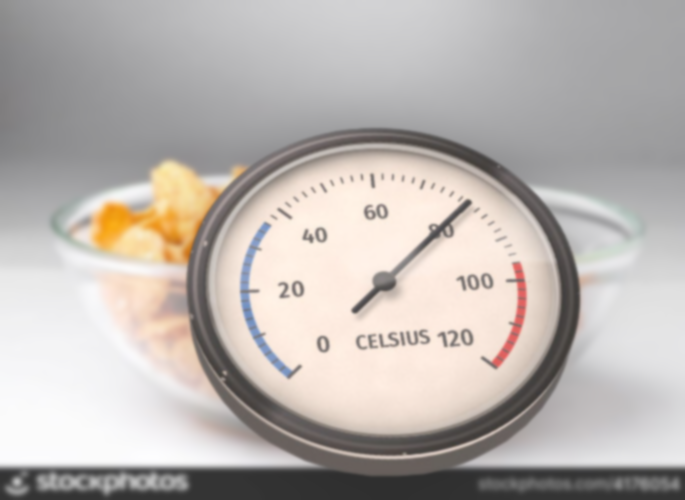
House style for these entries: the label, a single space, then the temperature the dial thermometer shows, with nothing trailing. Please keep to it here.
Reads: 80 °C
